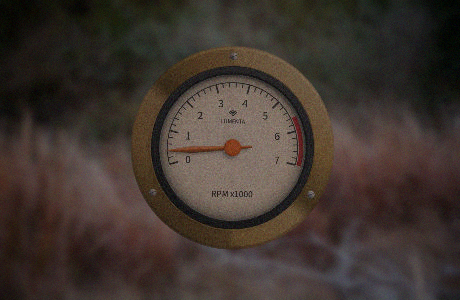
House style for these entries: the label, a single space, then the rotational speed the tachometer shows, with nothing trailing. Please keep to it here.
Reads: 400 rpm
